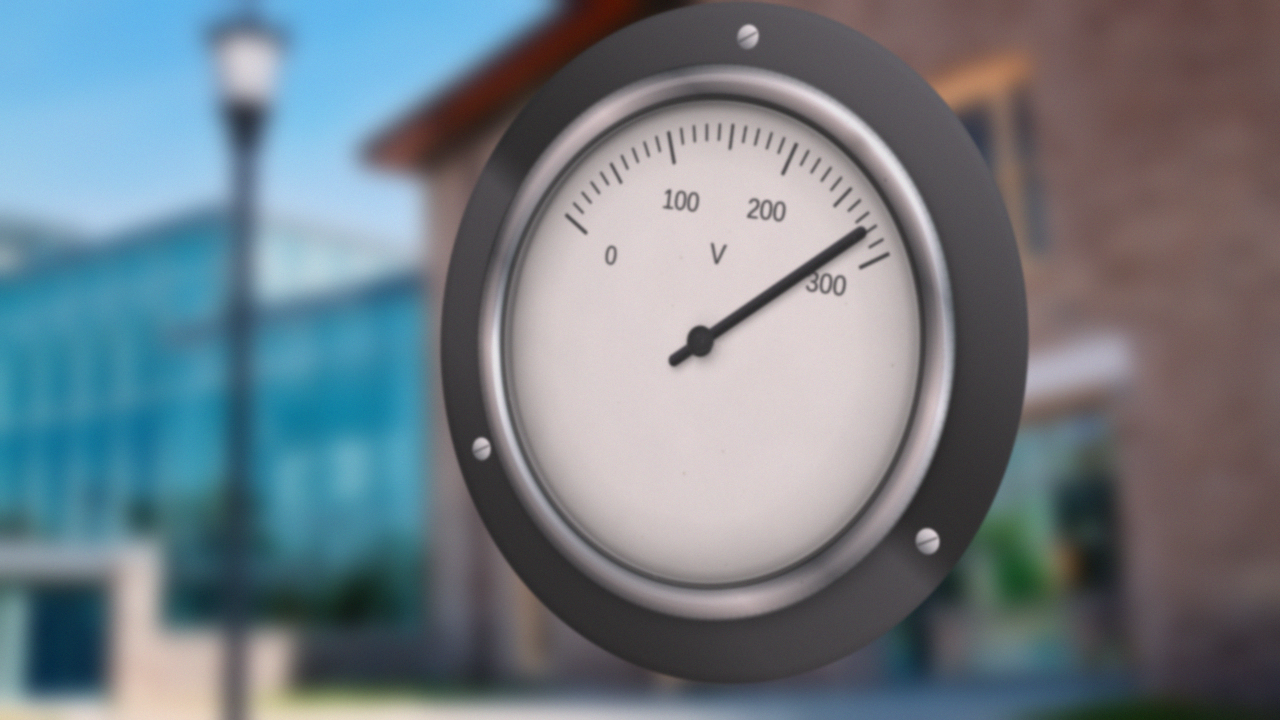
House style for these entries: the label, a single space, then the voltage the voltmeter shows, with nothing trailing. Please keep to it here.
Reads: 280 V
